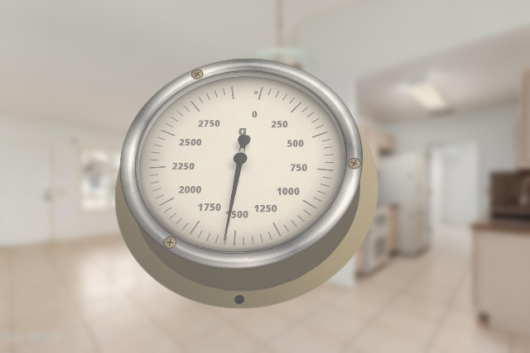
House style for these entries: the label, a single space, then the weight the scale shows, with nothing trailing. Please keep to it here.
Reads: 1550 g
